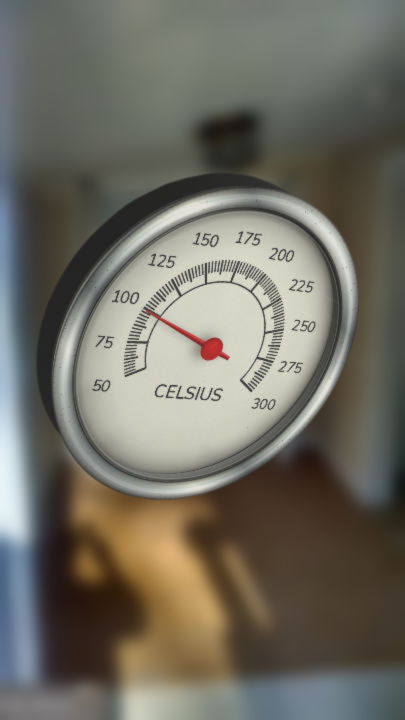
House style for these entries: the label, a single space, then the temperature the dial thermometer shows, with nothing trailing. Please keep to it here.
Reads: 100 °C
